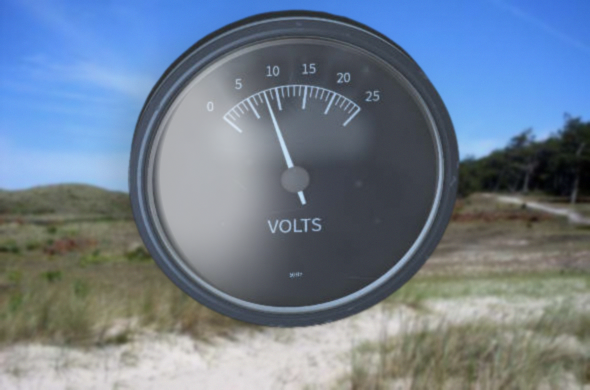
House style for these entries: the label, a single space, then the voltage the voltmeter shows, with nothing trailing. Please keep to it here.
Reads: 8 V
